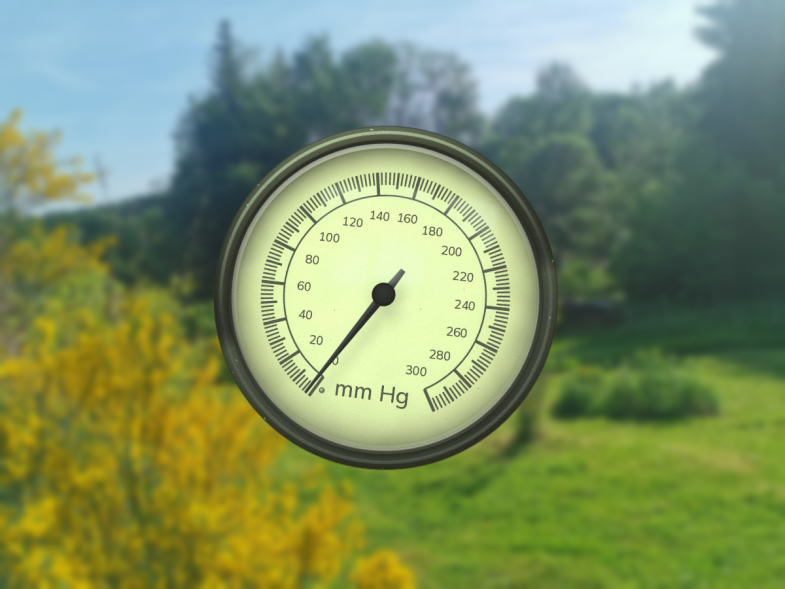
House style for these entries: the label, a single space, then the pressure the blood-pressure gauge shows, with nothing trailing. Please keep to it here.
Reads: 2 mmHg
